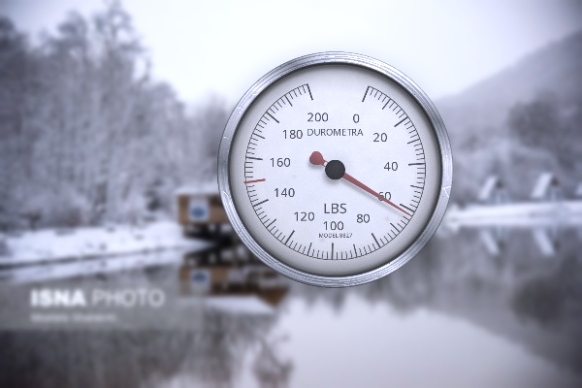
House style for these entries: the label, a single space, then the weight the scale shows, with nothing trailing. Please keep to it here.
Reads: 62 lb
